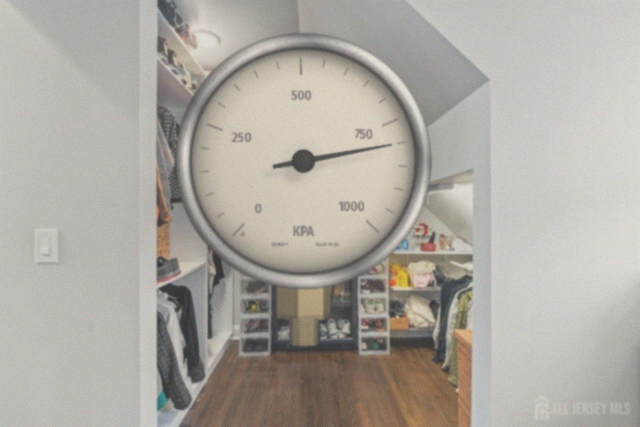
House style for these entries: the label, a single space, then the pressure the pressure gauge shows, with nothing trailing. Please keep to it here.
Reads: 800 kPa
